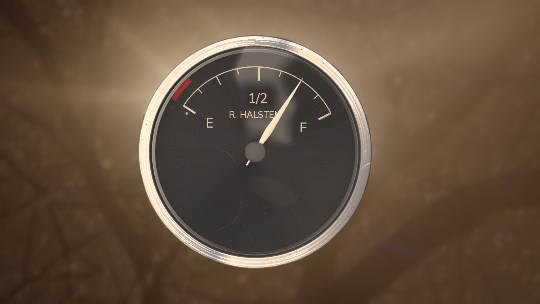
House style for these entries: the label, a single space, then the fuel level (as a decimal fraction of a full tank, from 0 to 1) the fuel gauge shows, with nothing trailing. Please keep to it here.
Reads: 0.75
